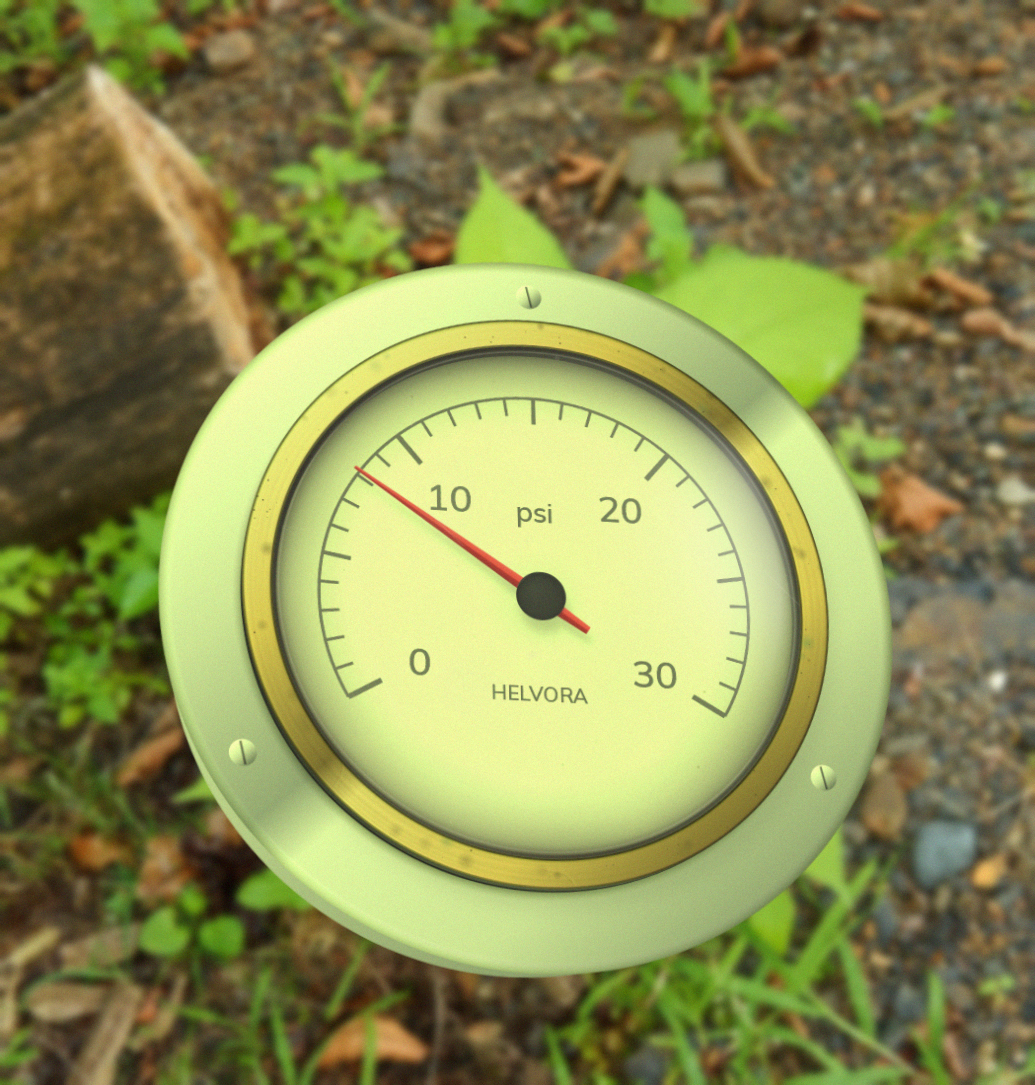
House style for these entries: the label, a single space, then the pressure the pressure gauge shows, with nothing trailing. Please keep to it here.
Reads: 8 psi
